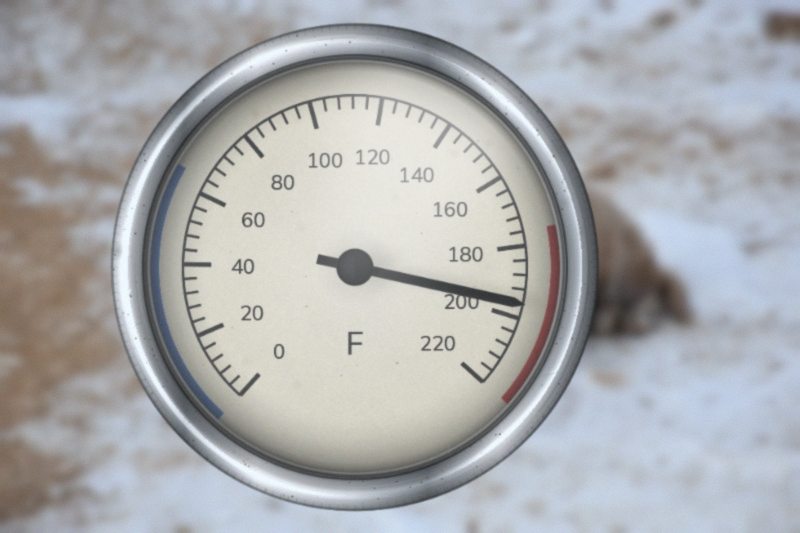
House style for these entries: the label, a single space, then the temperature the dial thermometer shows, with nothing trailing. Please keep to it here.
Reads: 196 °F
